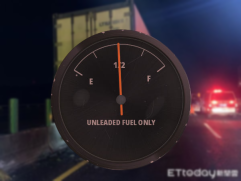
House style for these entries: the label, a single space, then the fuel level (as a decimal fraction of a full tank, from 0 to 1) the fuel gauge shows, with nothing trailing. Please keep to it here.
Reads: 0.5
